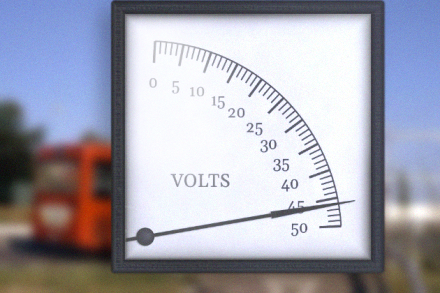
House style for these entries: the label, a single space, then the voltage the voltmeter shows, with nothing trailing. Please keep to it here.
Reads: 46 V
